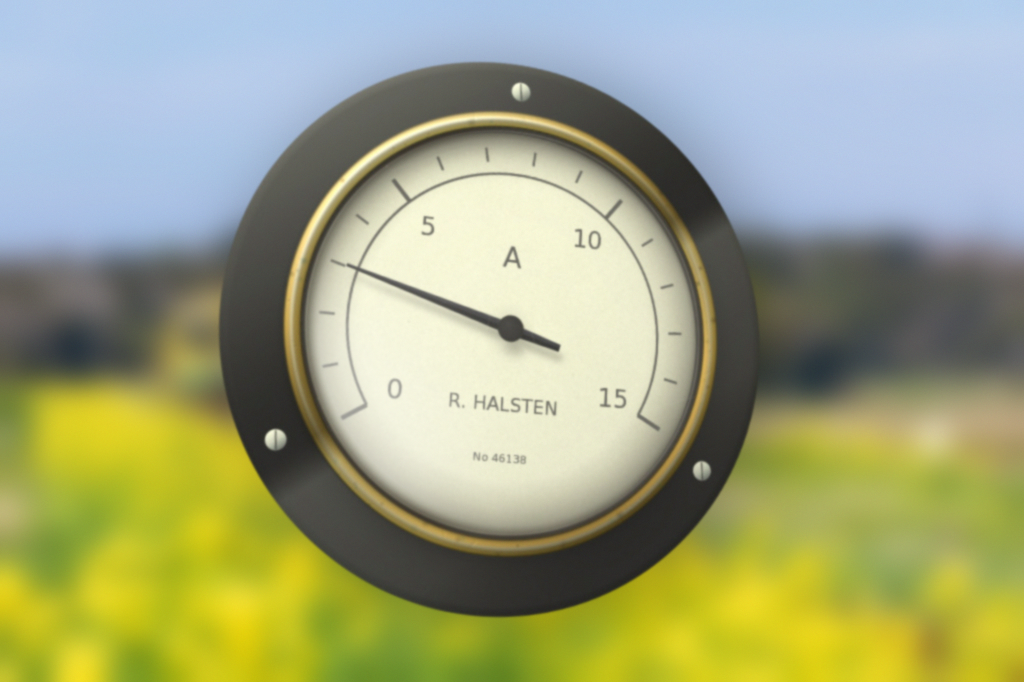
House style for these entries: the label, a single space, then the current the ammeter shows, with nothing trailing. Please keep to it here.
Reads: 3 A
